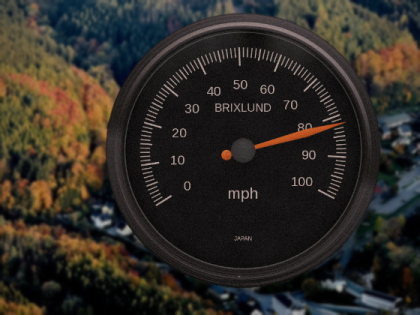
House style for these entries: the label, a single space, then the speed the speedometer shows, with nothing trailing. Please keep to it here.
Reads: 82 mph
